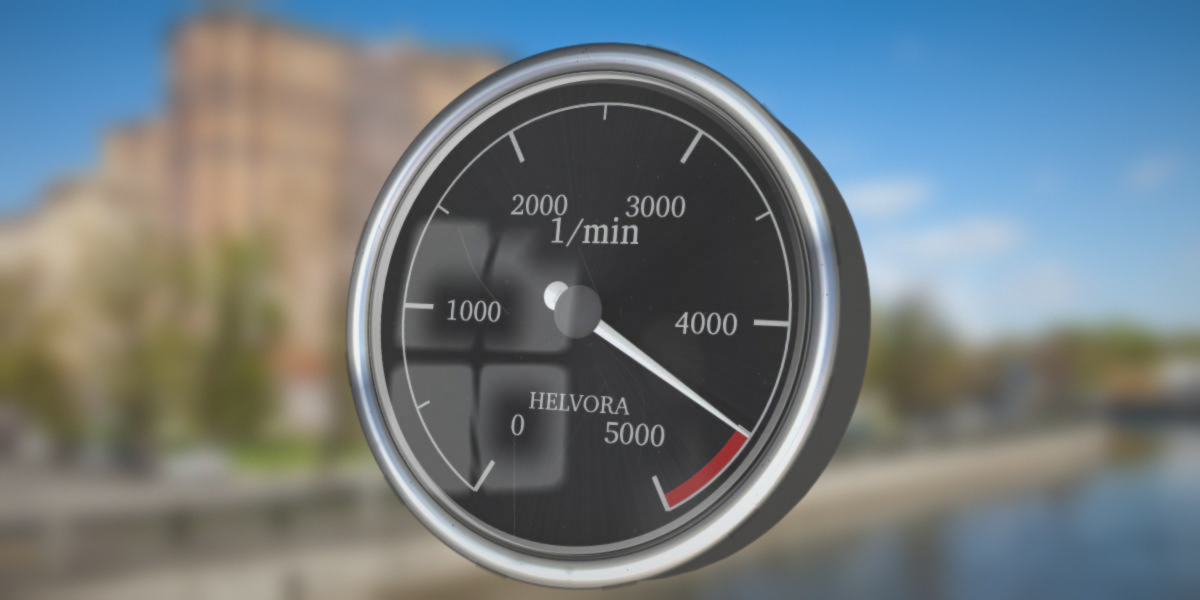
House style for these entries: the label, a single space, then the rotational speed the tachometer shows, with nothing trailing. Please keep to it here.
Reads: 4500 rpm
